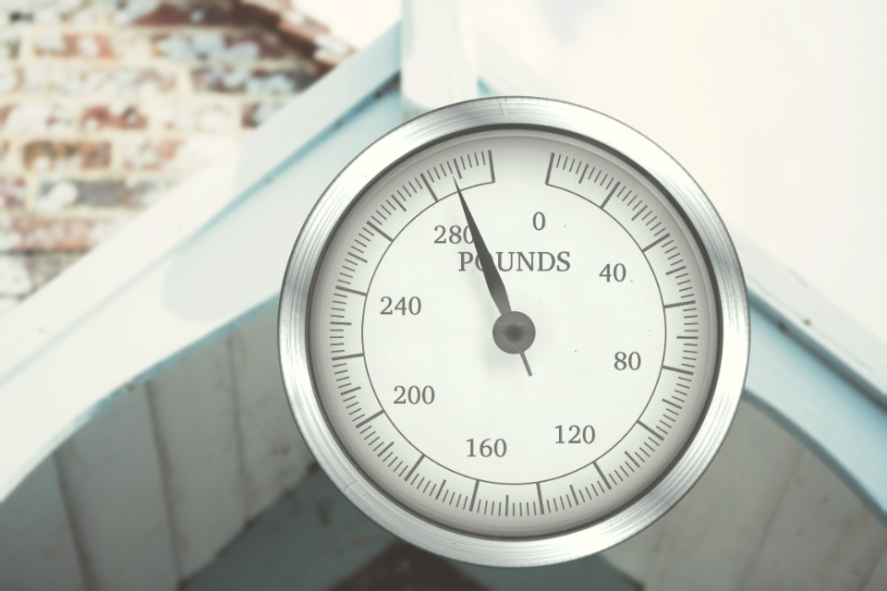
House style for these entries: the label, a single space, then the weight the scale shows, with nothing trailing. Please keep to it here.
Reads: 288 lb
